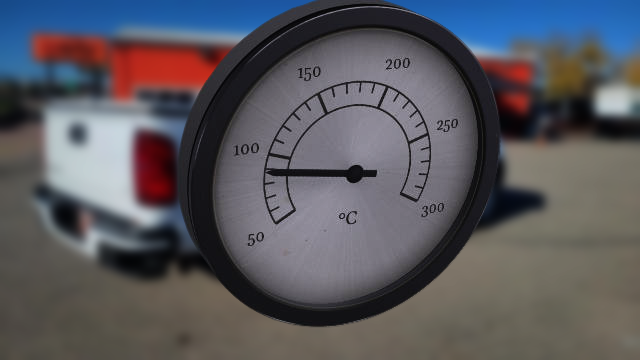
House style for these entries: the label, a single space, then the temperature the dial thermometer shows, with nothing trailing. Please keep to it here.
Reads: 90 °C
